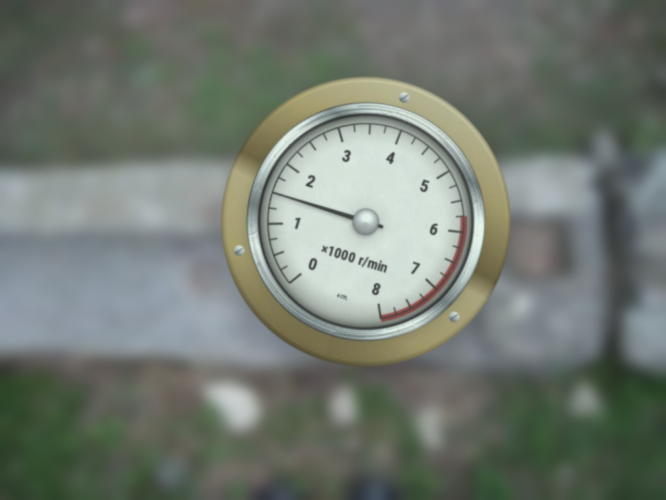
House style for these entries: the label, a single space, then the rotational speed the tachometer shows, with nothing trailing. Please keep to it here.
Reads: 1500 rpm
